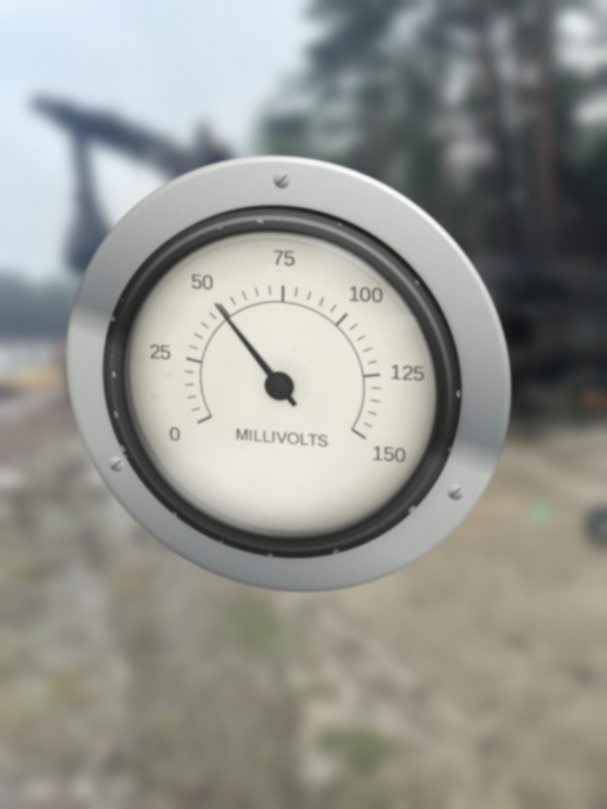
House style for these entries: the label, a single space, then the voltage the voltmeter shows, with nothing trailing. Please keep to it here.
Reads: 50 mV
